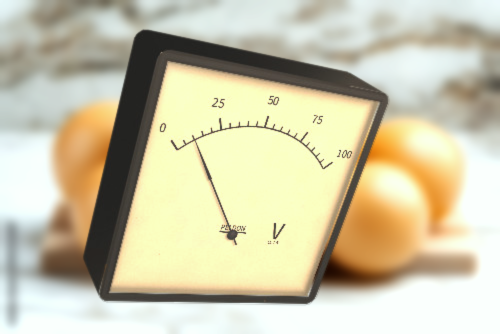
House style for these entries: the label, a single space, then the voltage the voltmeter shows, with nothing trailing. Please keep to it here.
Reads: 10 V
